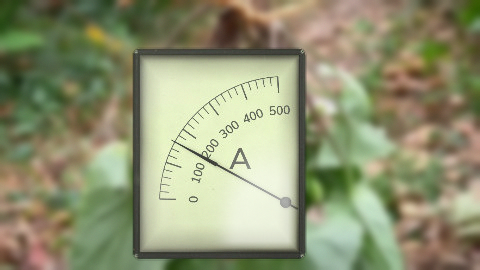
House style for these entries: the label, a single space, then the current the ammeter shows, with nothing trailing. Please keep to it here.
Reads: 160 A
